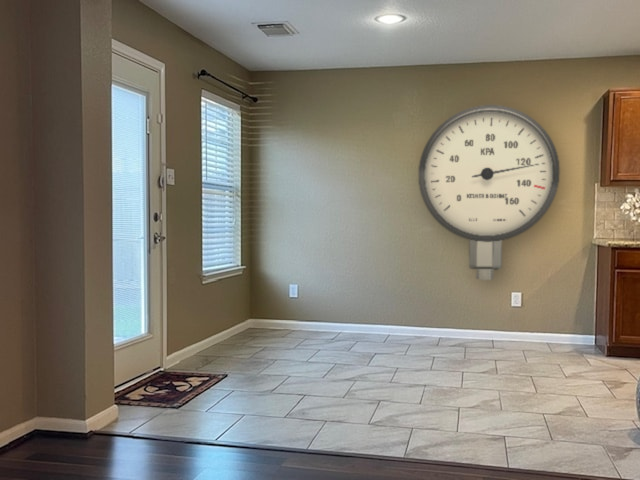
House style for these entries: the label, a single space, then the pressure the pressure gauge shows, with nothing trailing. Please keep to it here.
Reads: 125 kPa
